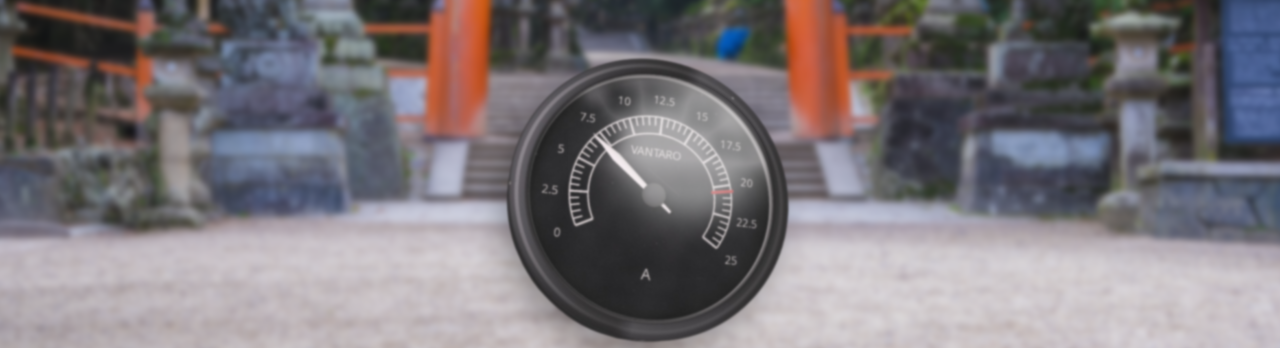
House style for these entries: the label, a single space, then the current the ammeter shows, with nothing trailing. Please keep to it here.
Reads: 7 A
